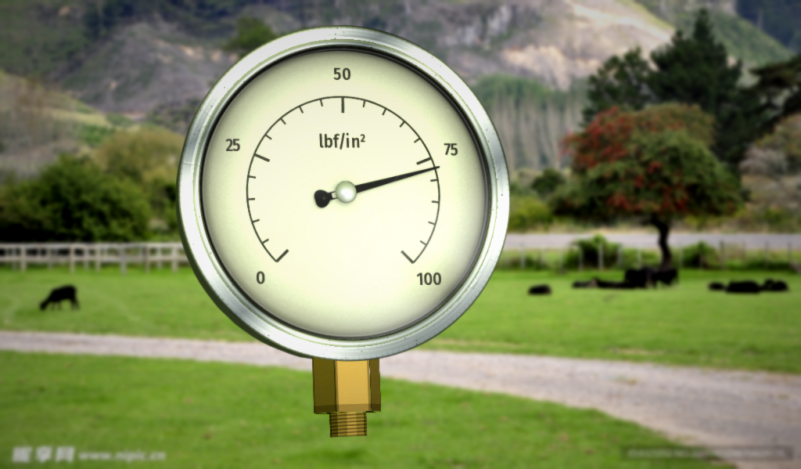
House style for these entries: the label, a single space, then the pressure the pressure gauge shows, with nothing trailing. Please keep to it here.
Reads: 77.5 psi
